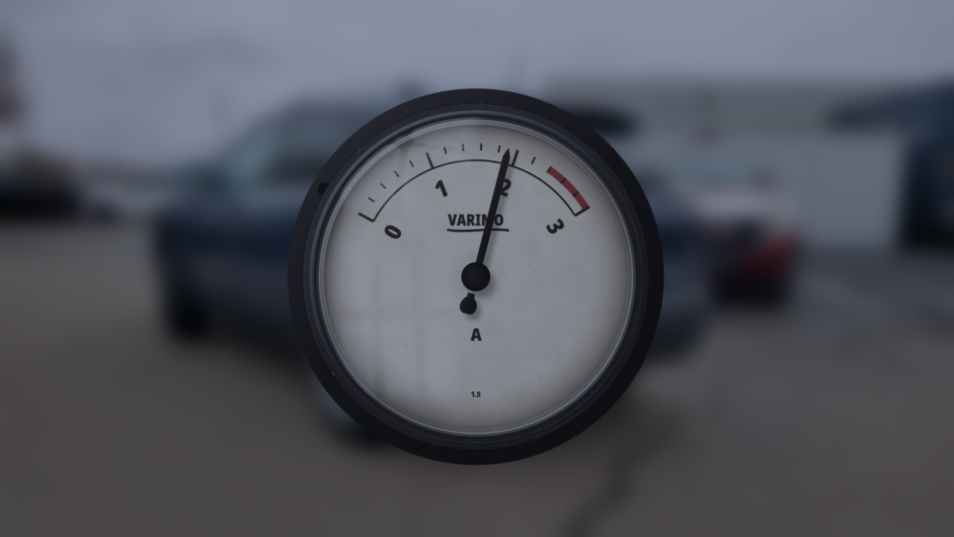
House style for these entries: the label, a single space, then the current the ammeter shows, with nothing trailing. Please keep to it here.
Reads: 1.9 A
